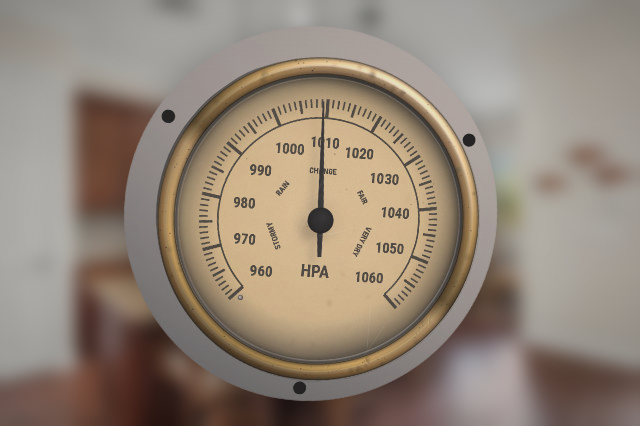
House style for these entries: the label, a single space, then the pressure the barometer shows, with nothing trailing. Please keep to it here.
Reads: 1009 hPa
